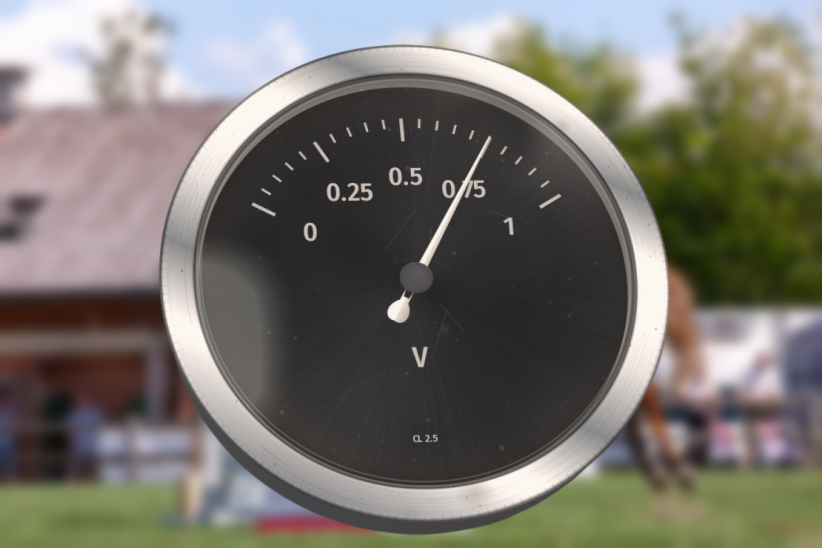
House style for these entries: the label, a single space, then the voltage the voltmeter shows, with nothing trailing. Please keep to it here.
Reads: 0.75 V
